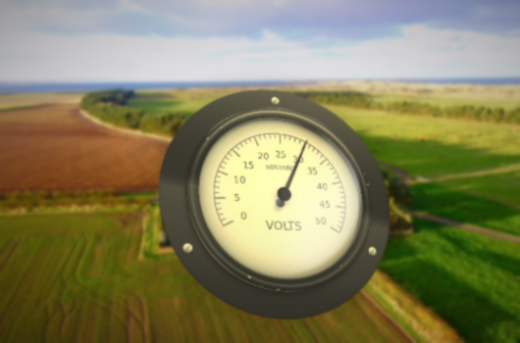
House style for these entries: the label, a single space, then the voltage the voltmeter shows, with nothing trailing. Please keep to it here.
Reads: 30 V
